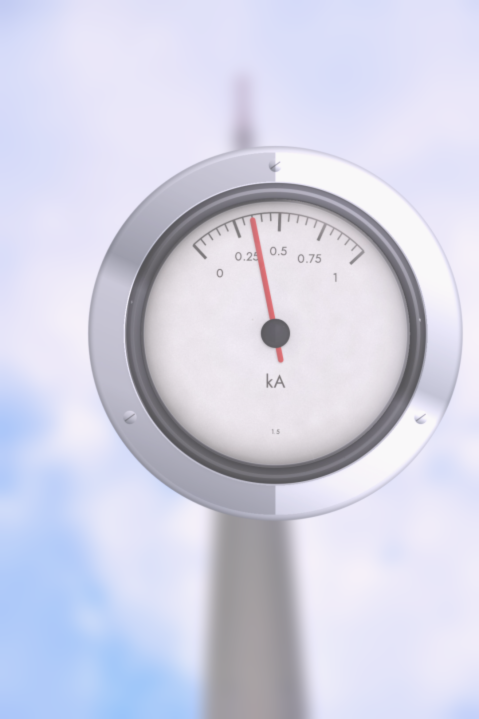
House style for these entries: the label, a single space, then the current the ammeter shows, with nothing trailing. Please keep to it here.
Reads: 0.35 kA
